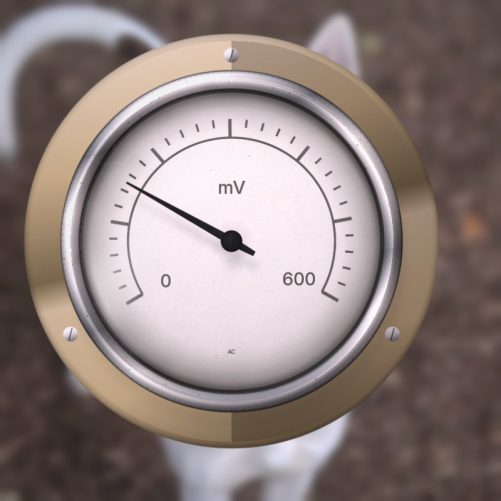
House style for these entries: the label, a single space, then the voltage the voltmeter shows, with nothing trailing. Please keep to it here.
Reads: 150 mV
